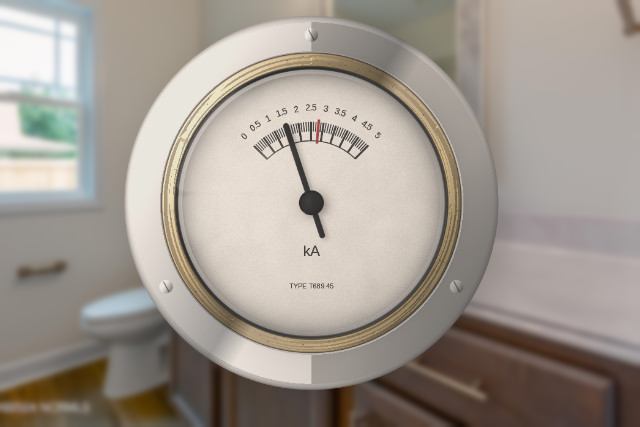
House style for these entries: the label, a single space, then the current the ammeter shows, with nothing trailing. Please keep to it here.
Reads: 1.5 kA
